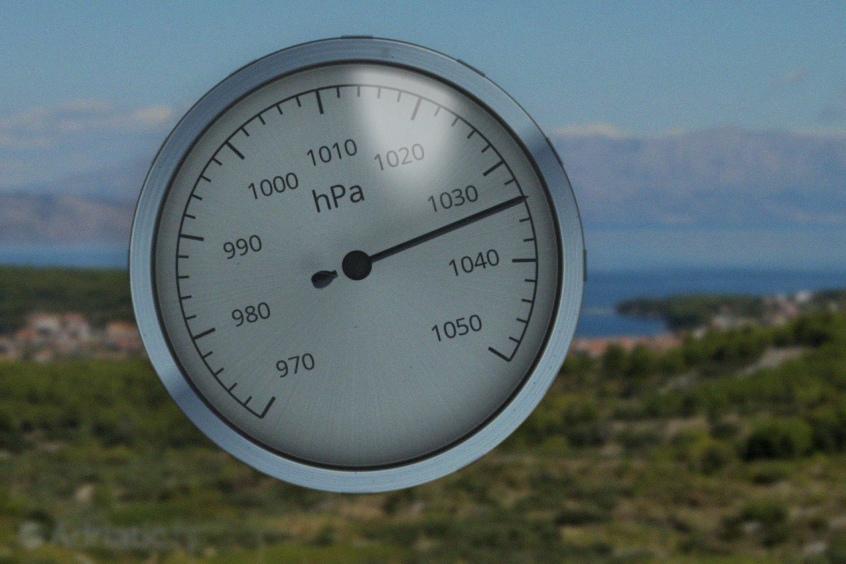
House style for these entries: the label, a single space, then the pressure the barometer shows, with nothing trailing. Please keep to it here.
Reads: 1034 hPa
